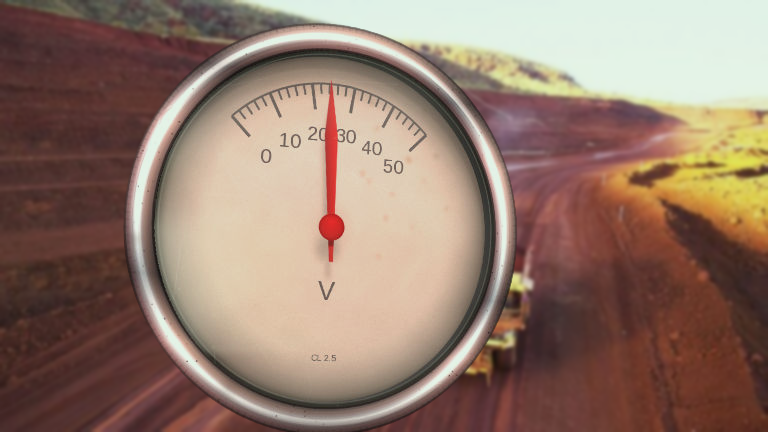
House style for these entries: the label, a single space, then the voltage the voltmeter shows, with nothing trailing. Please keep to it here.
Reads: 24 V
